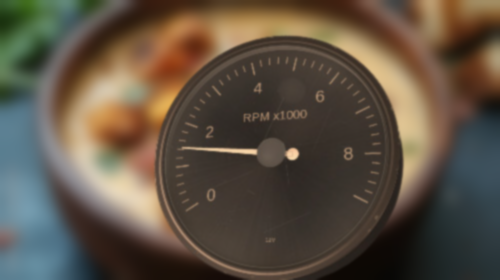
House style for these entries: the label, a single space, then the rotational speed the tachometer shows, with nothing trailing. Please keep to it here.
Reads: 1400 rpm
